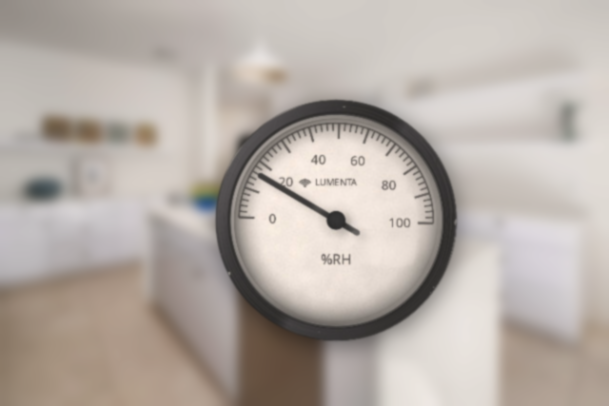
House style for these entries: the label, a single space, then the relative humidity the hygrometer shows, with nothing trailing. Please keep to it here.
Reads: 16 %
